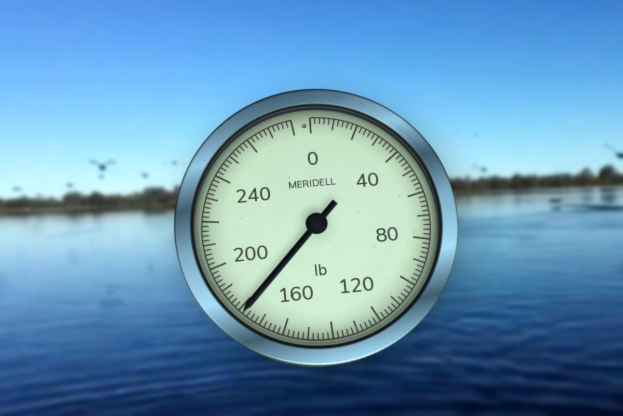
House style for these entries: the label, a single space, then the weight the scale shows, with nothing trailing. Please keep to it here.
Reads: 178 lb
